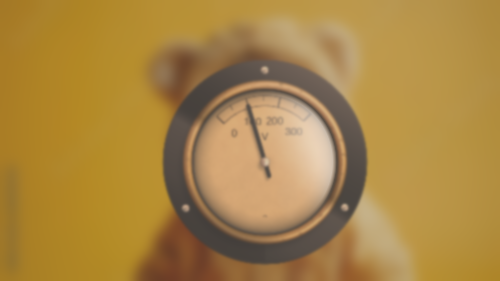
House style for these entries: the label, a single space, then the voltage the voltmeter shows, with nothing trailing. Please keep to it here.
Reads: 100 V
